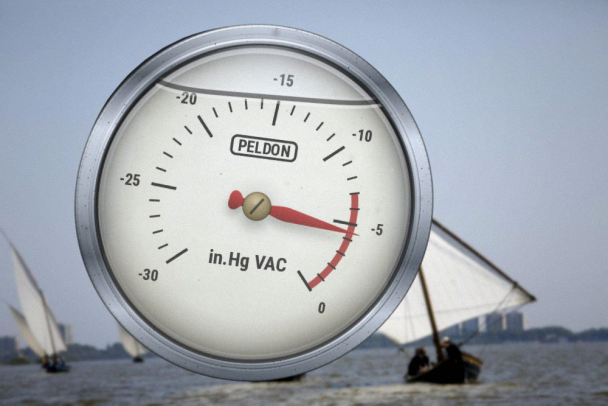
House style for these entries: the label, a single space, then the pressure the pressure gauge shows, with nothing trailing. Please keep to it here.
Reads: -4.5 inHg
